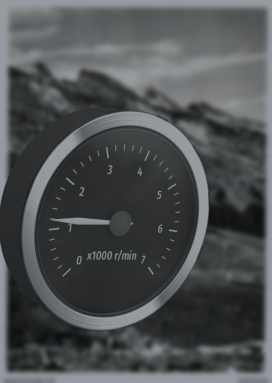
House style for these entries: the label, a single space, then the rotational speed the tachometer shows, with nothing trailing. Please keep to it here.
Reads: 1200 rpm
